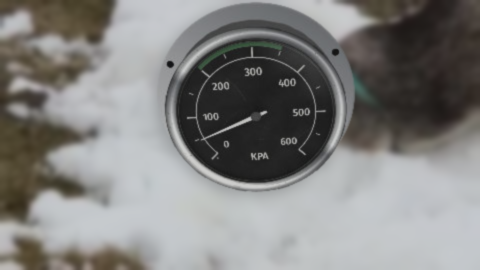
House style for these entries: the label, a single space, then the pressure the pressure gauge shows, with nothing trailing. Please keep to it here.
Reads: 50 kPa
